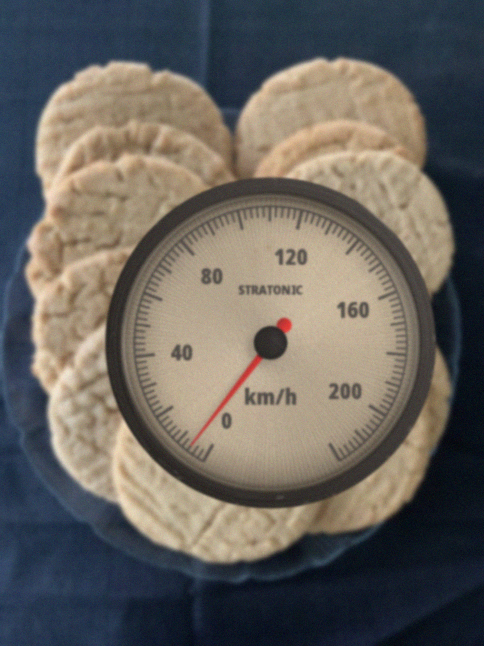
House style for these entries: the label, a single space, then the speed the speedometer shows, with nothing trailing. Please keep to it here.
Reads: 6 km/h
